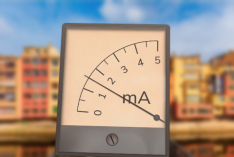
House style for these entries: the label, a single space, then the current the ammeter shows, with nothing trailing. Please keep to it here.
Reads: 1.5 mA
